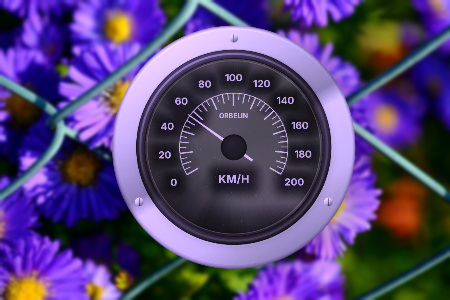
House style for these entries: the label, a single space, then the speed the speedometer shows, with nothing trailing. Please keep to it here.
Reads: 55 km/h
